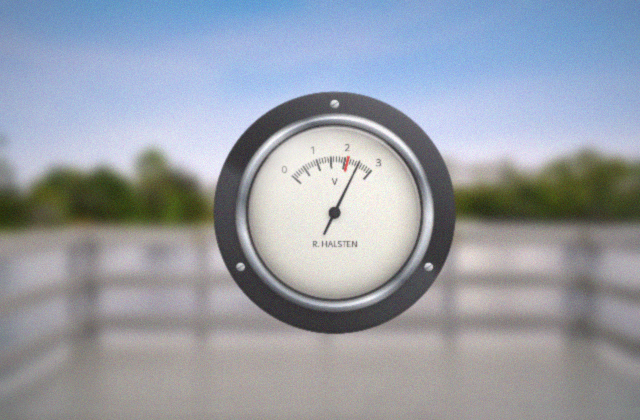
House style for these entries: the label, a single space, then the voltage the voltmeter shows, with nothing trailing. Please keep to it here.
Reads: 2.5 V
